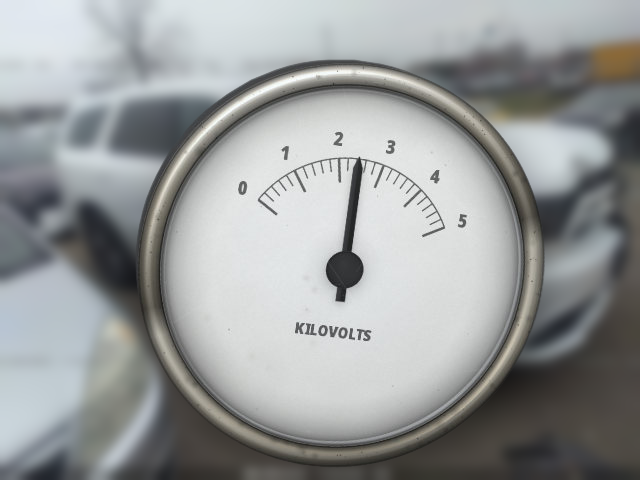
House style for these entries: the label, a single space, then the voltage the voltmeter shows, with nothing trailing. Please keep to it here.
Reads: 2.4 kV
